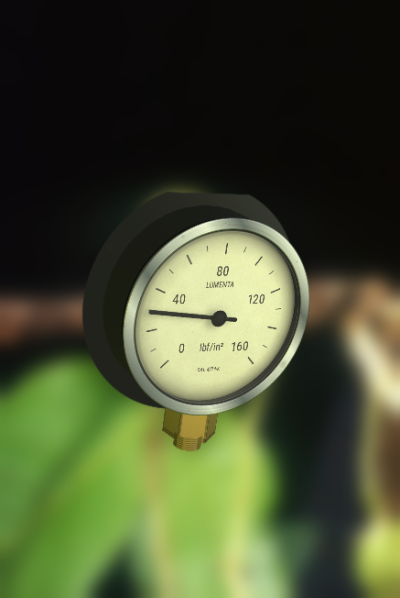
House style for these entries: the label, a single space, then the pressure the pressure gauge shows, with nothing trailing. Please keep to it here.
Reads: 30 psi
